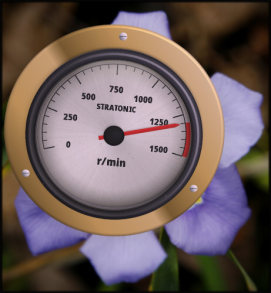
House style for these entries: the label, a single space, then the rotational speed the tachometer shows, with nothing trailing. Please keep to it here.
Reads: 1300 rpm
